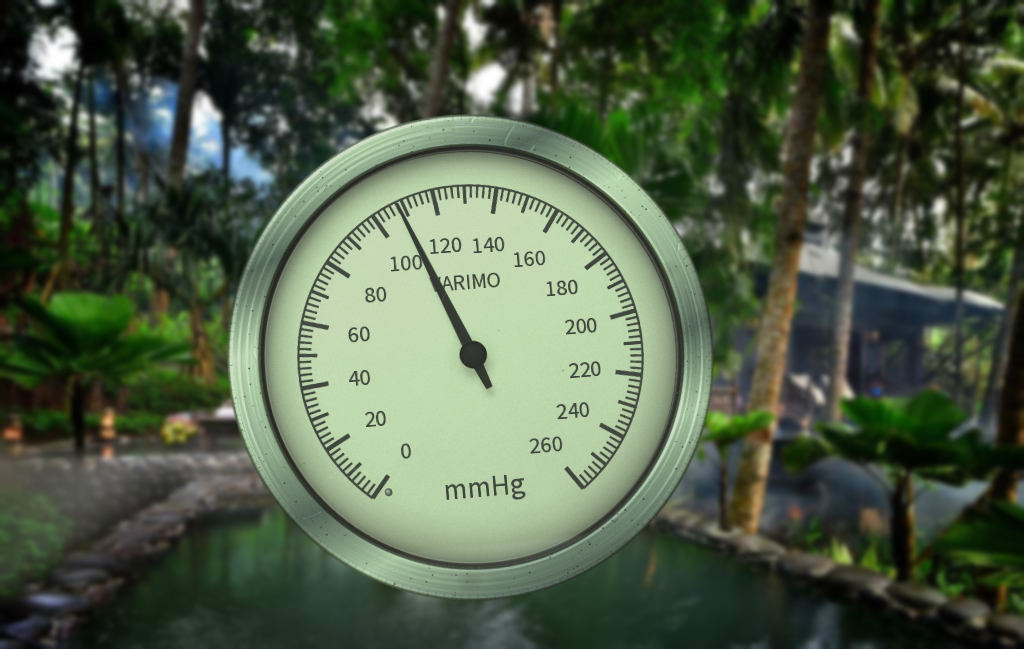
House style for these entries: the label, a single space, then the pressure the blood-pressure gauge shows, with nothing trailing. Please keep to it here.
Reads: 108 mmHg
